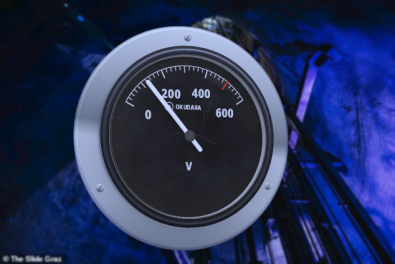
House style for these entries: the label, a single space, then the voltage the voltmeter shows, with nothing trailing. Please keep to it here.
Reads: 120 V
